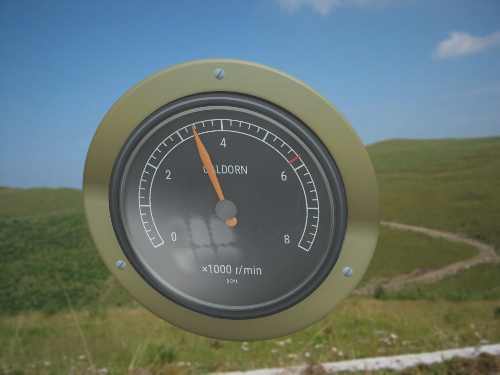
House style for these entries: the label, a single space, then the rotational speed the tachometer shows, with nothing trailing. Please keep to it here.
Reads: 3400 rpm
